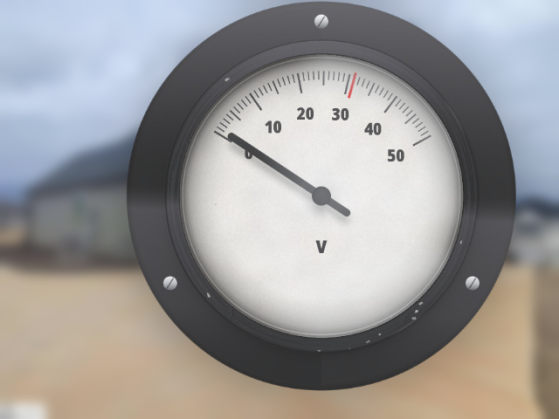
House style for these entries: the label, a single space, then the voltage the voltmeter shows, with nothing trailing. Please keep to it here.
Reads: 1 V
